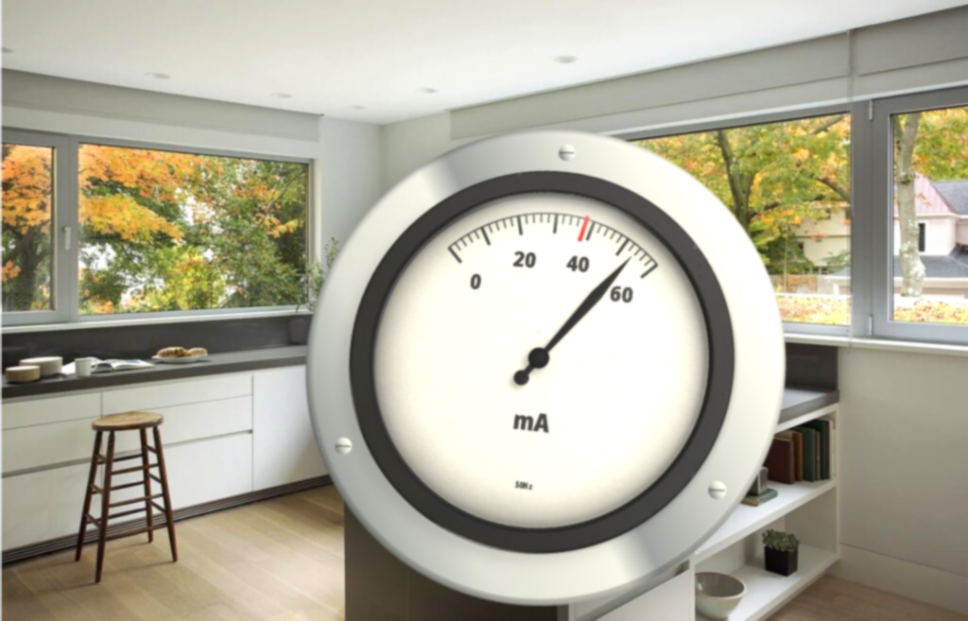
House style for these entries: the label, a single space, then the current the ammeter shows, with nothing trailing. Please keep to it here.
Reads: 54 mA
